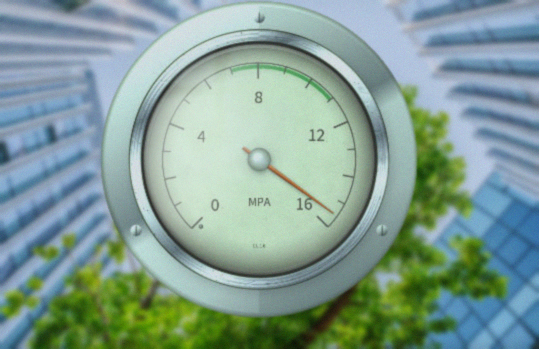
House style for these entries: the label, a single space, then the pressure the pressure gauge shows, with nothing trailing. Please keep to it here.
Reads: 15.5 MPa
